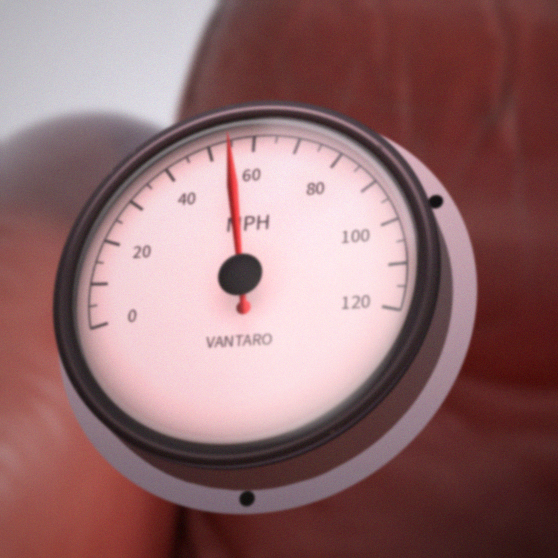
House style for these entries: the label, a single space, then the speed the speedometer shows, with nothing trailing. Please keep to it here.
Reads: 55 mph
